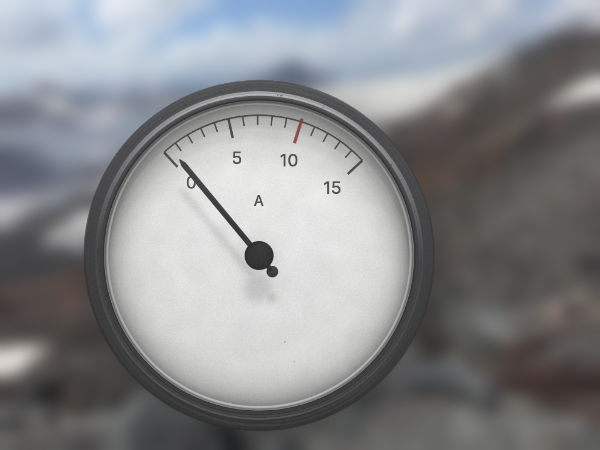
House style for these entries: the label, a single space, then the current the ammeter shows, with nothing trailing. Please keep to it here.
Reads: 0.5 A
